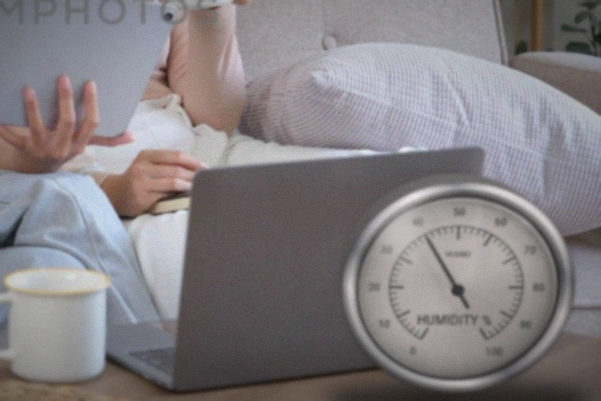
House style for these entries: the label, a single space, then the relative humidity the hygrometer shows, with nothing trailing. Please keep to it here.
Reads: 40 %
